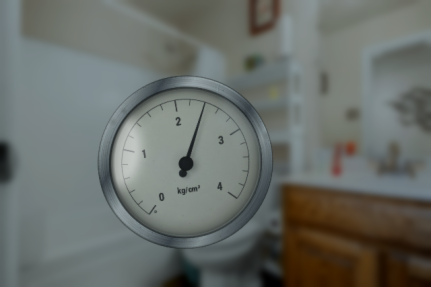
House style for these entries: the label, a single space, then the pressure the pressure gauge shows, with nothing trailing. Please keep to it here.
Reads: 2.4 kg/cm²
